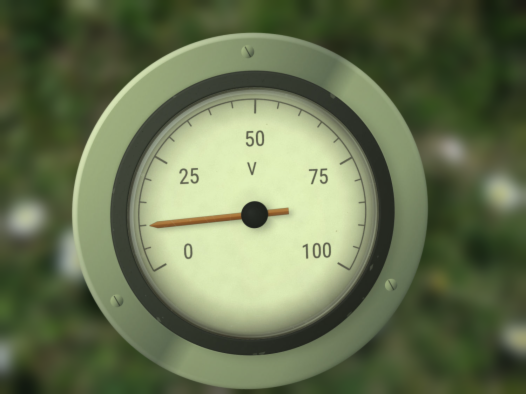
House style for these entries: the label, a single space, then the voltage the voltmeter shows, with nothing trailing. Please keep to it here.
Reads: 10 V
